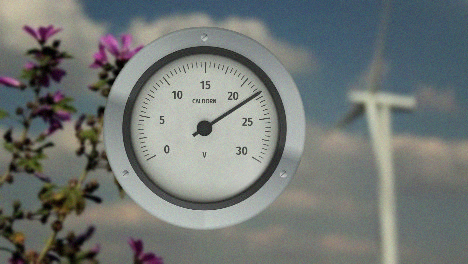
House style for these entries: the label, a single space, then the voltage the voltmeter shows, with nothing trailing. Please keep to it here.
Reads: 22 V
